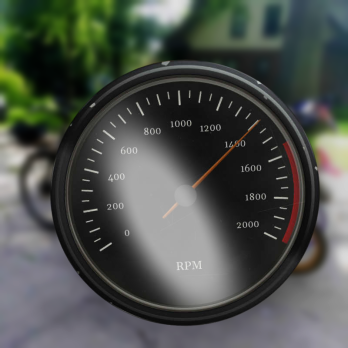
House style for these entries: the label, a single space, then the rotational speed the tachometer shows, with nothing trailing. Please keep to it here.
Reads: 1400 rpm
